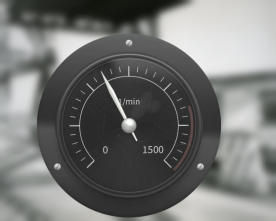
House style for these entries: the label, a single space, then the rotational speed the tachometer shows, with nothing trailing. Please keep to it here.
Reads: 600 rpm
